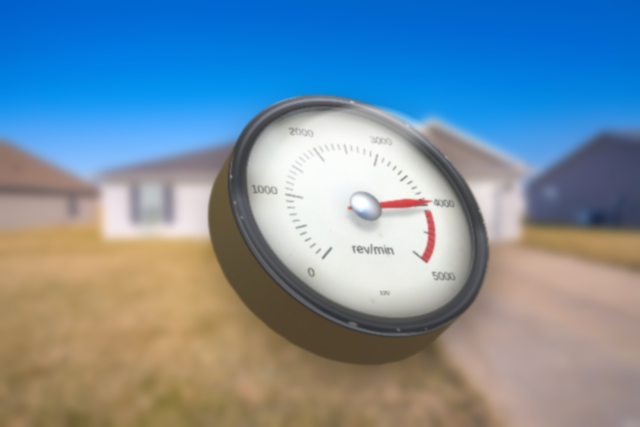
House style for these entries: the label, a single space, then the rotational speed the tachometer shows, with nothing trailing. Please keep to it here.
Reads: 4000 rpm
